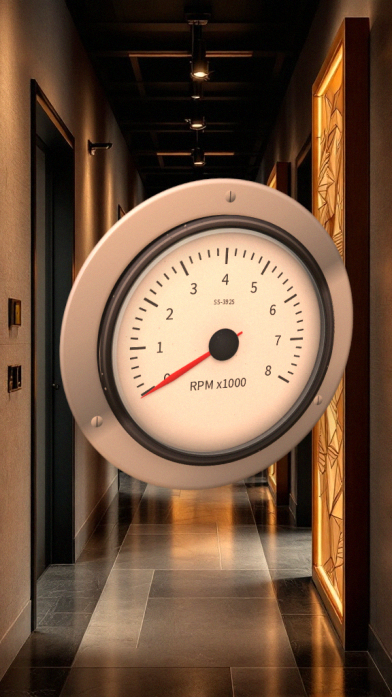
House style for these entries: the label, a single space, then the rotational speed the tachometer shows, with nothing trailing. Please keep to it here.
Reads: 0 rpm
